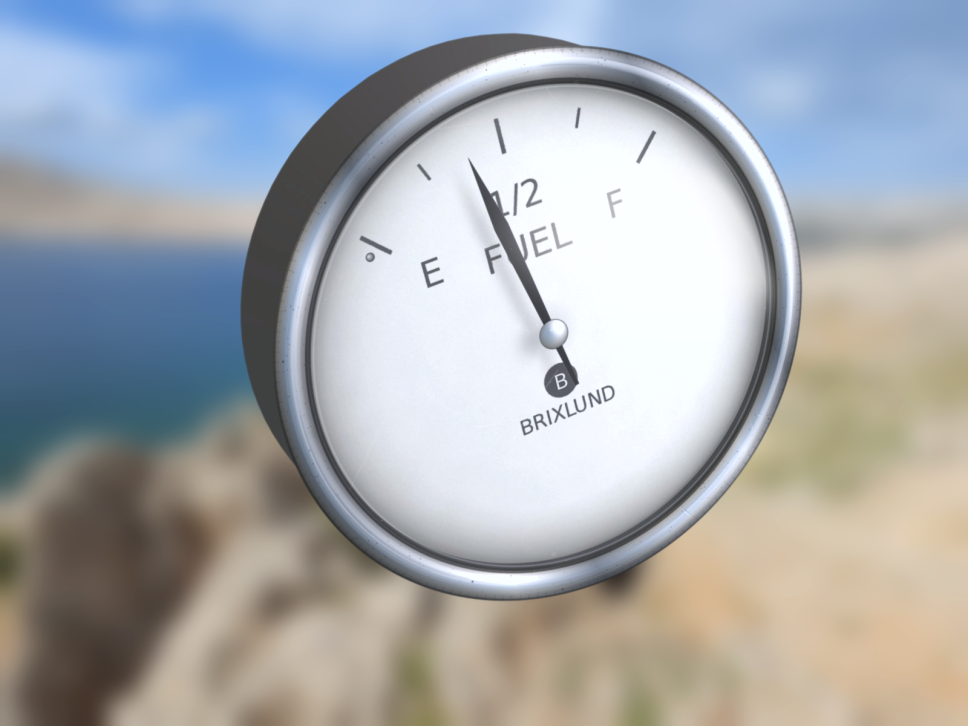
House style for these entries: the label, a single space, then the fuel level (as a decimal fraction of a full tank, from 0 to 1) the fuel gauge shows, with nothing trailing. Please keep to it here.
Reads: 0.375
